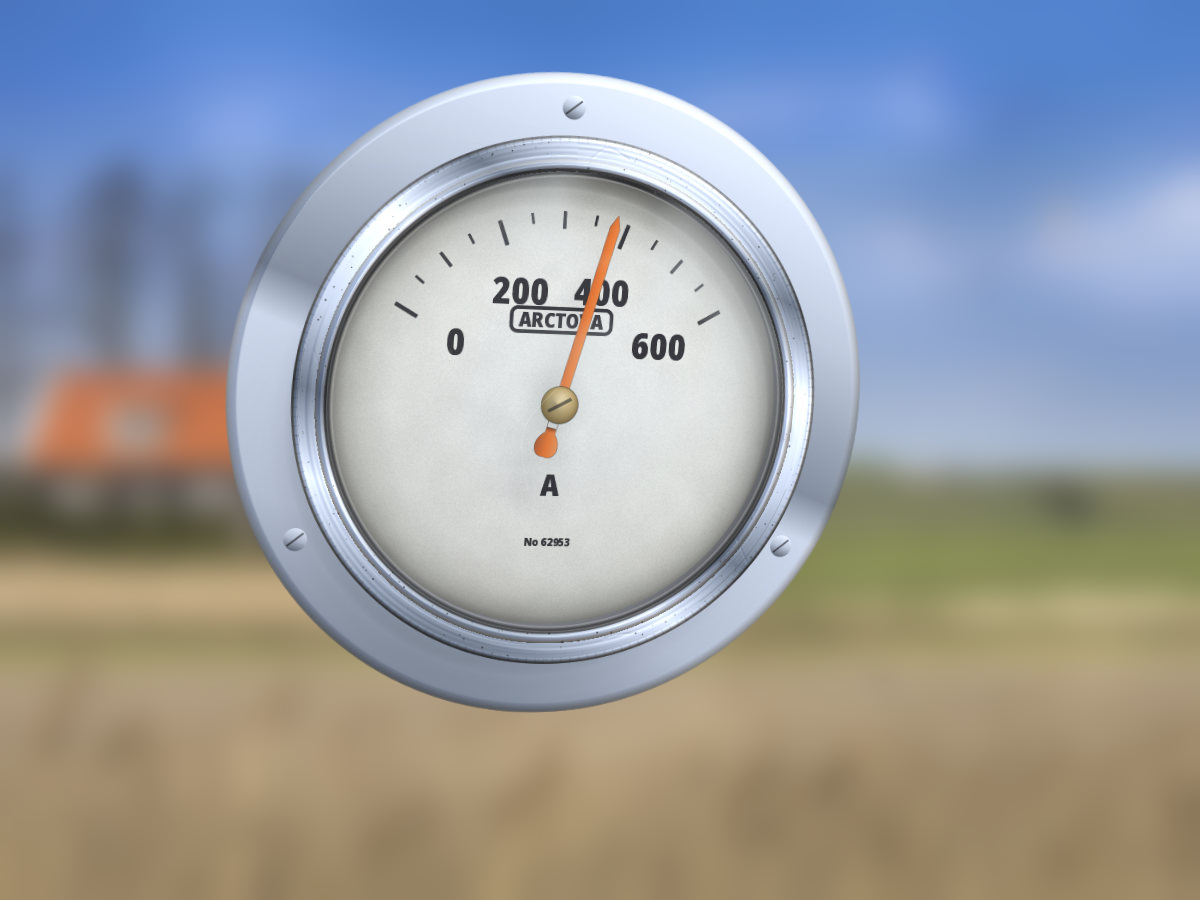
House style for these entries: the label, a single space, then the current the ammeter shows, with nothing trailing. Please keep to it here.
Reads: 375 A
